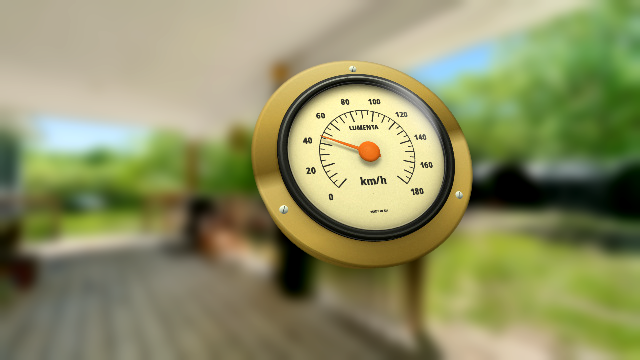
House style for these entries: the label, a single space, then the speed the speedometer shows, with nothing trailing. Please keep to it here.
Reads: 45 km/h
